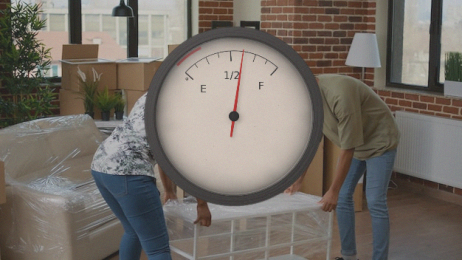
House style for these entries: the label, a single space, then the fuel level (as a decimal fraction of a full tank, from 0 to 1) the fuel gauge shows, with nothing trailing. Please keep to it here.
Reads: 0.625
